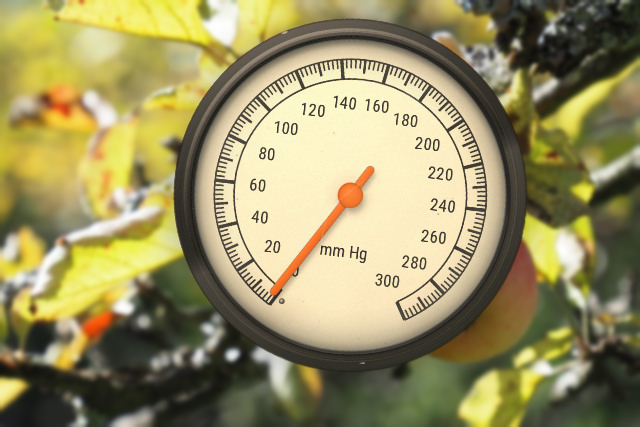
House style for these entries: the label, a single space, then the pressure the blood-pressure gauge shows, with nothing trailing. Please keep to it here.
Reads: 2 mmHg
